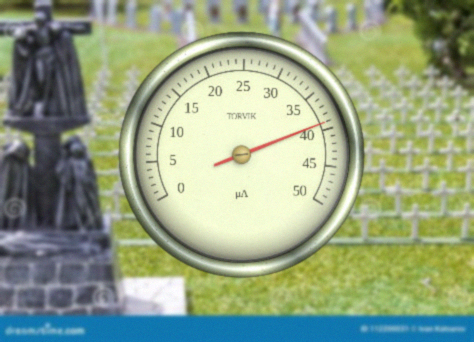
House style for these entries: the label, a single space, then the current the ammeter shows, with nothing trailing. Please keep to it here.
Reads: 39 µA
